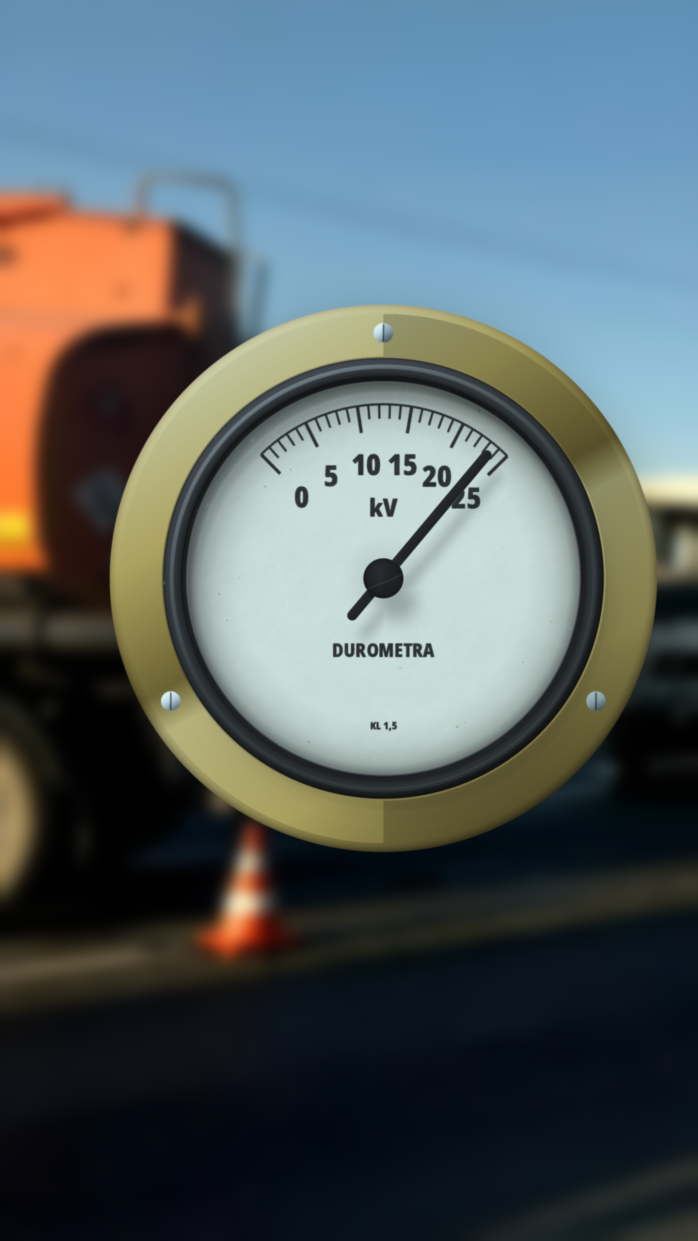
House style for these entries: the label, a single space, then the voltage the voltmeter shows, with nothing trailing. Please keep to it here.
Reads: 23.5 kV
